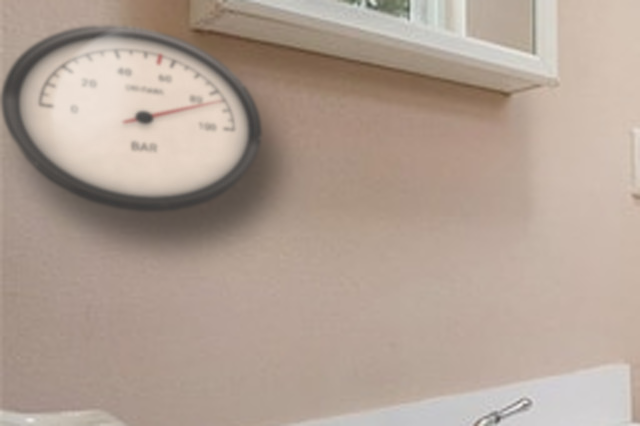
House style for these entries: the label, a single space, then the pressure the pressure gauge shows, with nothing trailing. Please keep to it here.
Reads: 85 bar
